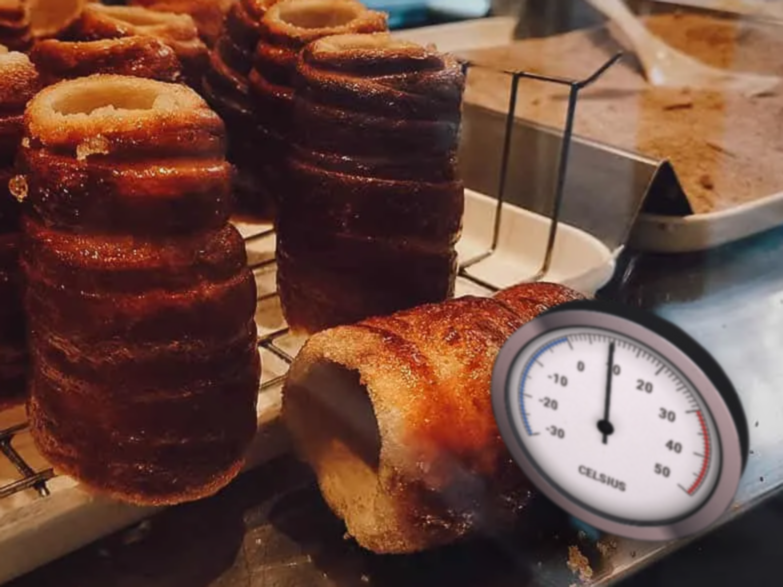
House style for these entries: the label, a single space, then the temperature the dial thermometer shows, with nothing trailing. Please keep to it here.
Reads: 10 °C
